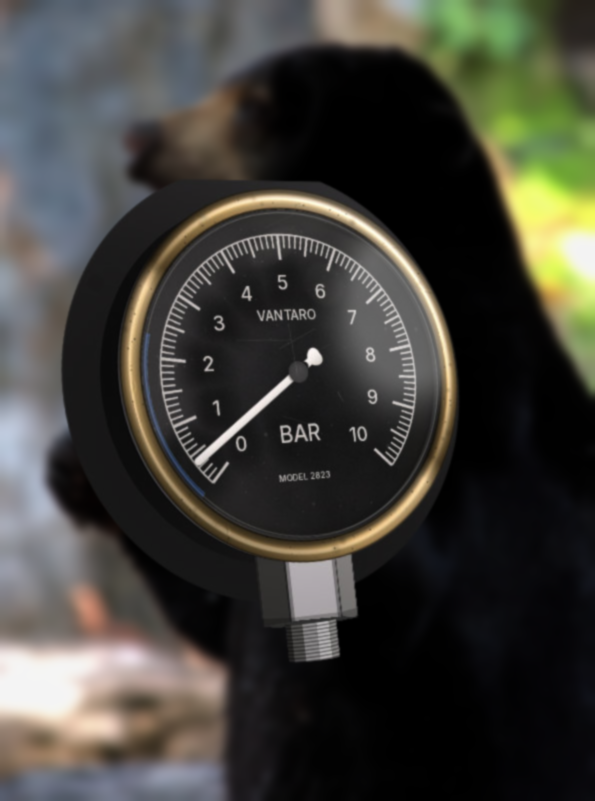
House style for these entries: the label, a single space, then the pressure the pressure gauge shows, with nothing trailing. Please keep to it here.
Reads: 0.4 bar
